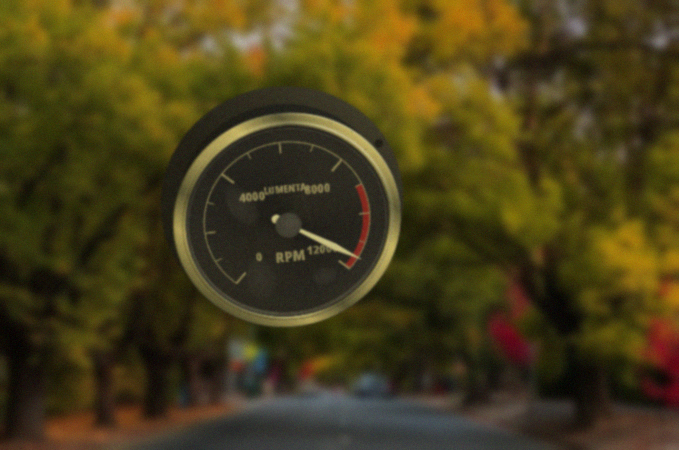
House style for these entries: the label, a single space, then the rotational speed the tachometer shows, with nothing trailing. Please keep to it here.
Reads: 11500 rpm
